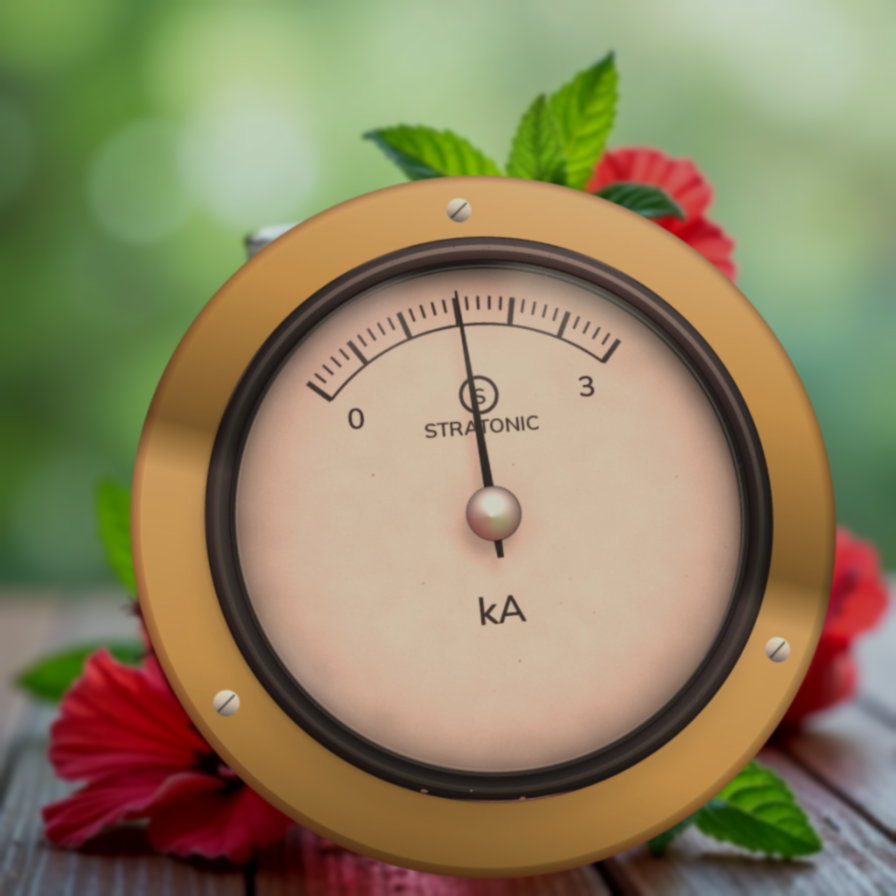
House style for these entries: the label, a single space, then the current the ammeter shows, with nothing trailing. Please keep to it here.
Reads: 1.5 kA
